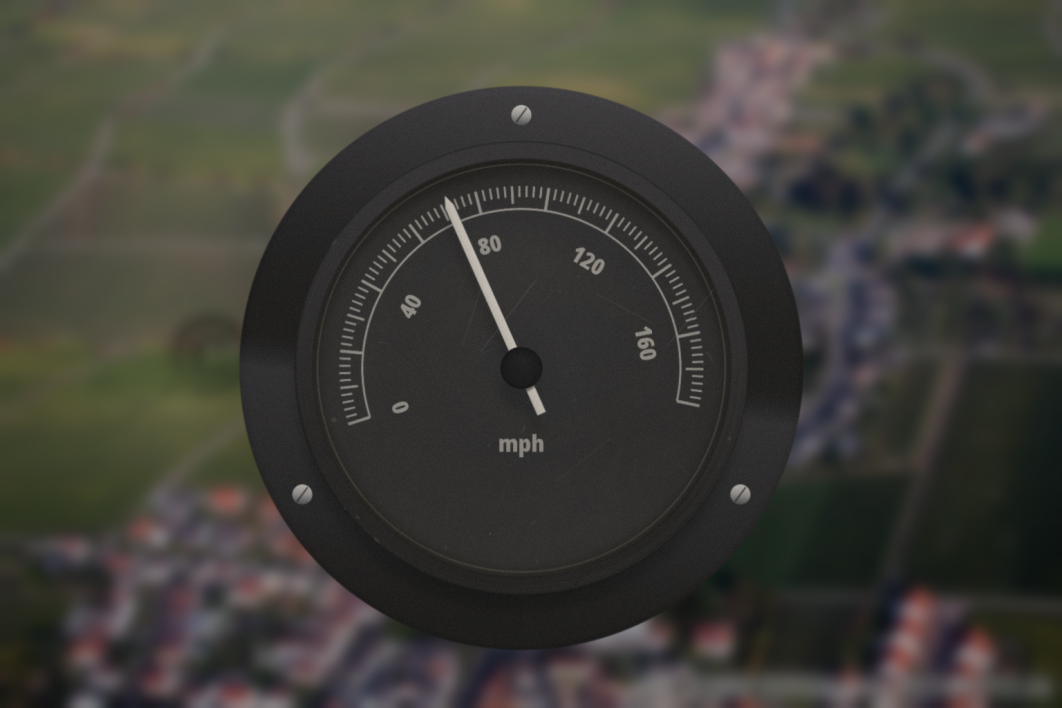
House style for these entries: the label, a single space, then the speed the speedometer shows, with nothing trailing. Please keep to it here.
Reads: 72 mph
